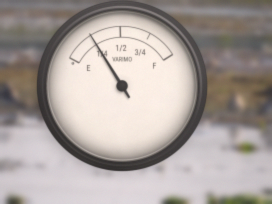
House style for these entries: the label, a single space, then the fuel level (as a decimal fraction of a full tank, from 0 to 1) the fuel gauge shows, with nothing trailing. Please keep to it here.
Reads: 0.25
